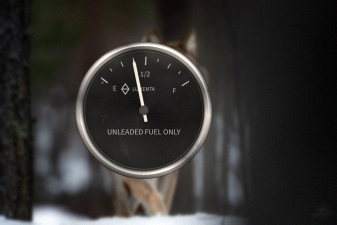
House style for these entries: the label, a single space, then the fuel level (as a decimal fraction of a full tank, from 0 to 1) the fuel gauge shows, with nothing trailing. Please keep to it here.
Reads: 0.375
